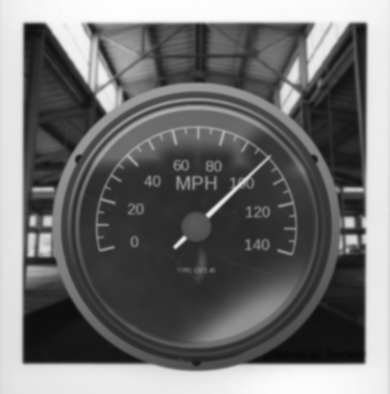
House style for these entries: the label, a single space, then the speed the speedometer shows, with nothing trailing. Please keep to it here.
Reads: 100 mph
